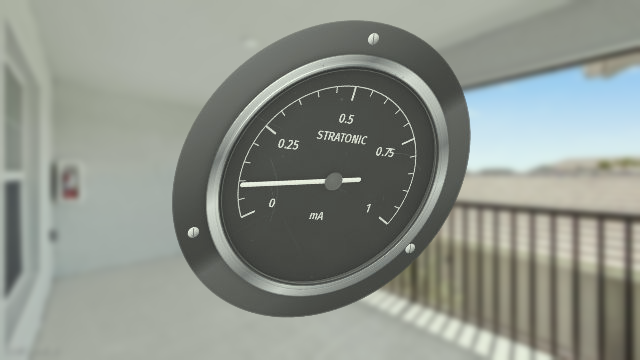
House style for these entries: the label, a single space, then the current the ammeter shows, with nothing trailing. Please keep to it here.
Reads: 0.1 mA
